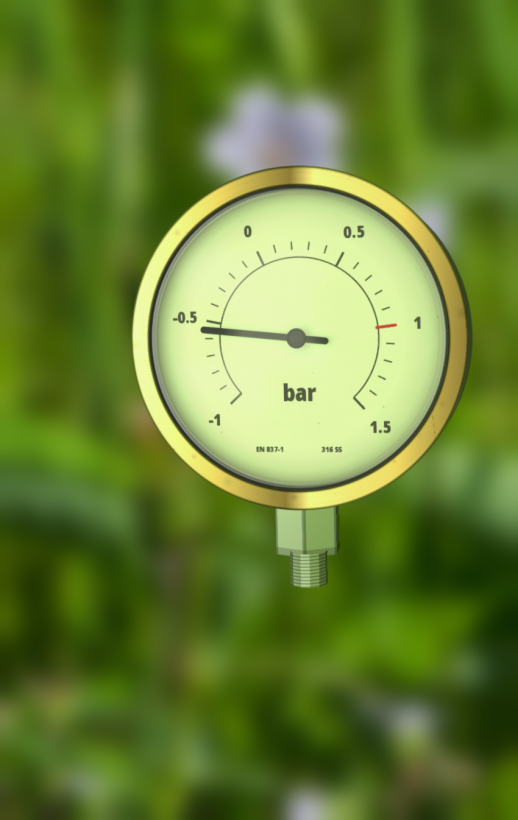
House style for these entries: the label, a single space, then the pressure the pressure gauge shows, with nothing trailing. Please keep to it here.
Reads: -0.55 bar
